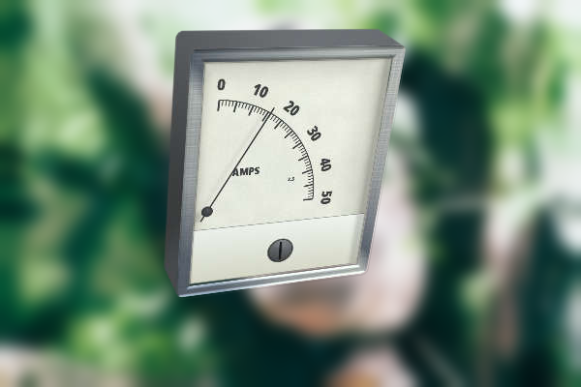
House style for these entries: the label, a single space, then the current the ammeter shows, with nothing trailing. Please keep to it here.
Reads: 15 A
